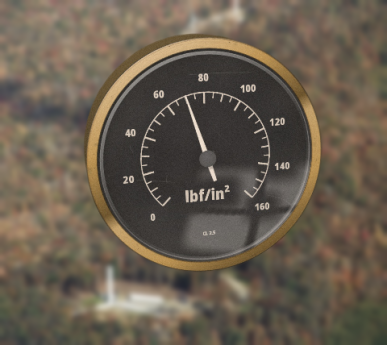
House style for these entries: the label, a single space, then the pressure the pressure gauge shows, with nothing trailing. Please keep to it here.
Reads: 70 psi
